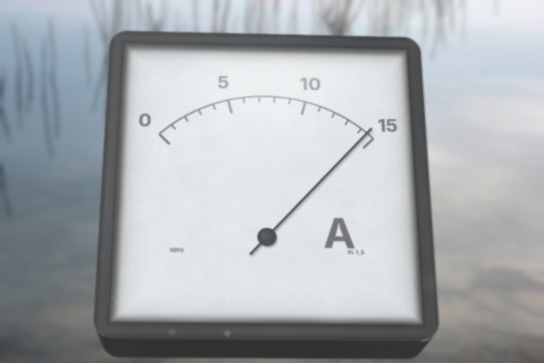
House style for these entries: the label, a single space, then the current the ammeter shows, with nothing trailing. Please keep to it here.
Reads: 14.5 A
